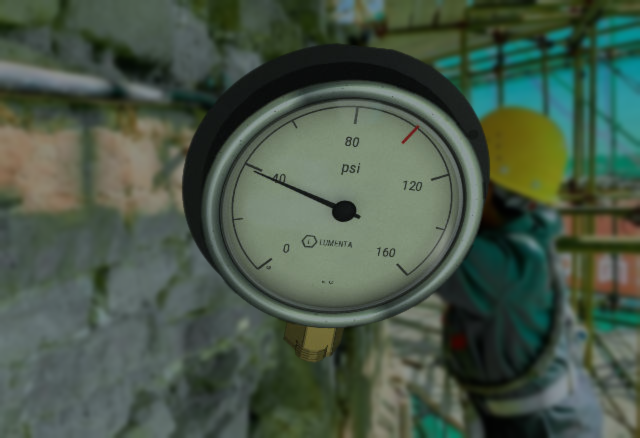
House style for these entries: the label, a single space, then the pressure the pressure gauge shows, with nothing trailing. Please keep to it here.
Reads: 40 psi
